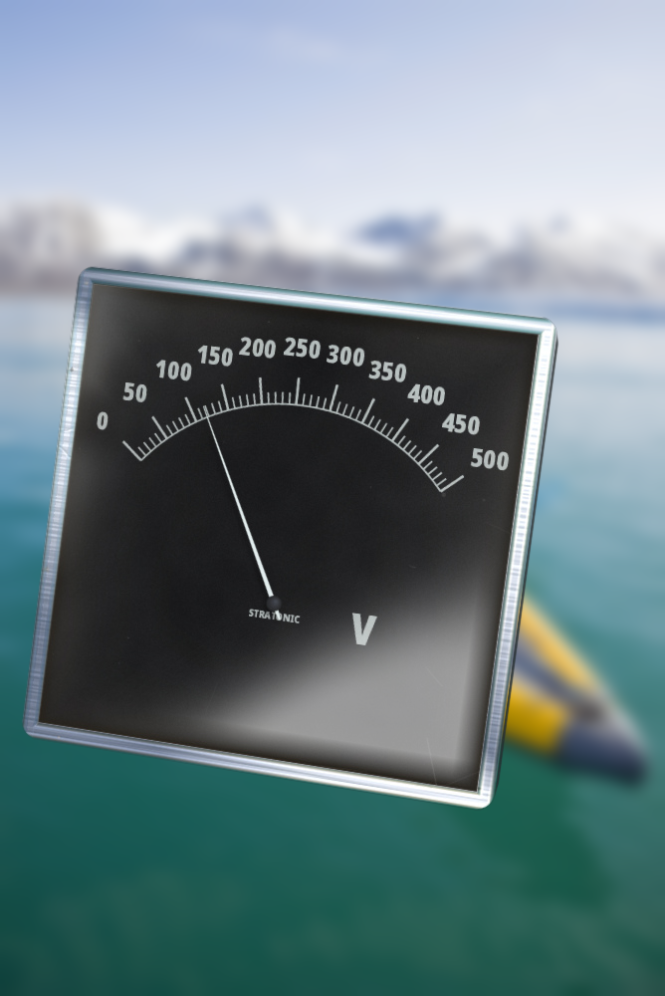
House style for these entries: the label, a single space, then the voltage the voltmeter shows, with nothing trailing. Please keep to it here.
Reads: 120 V
